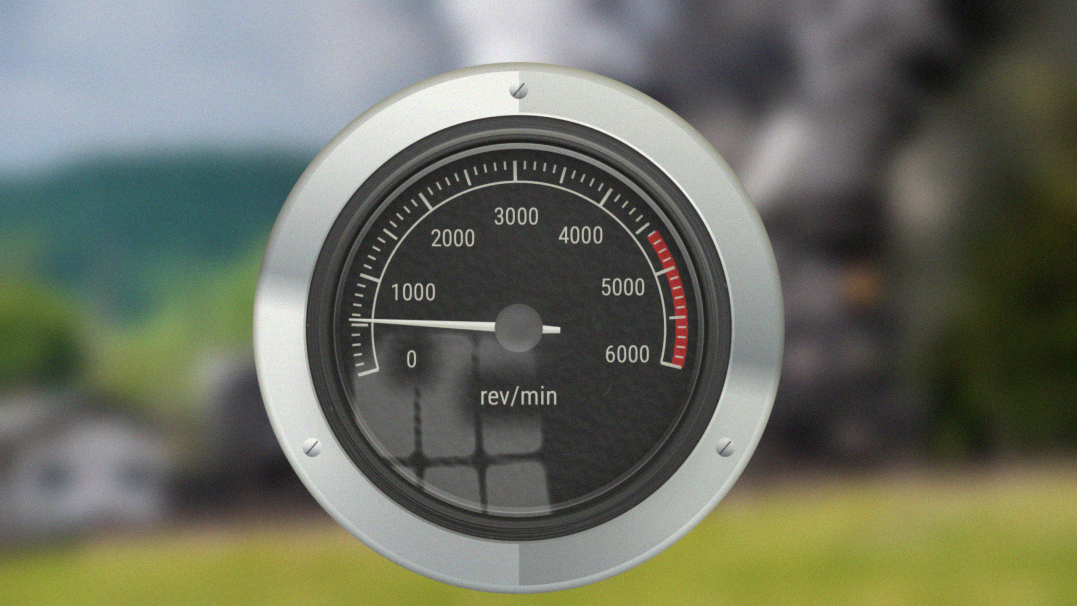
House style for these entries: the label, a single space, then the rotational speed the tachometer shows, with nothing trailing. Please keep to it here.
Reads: 550 rpm
